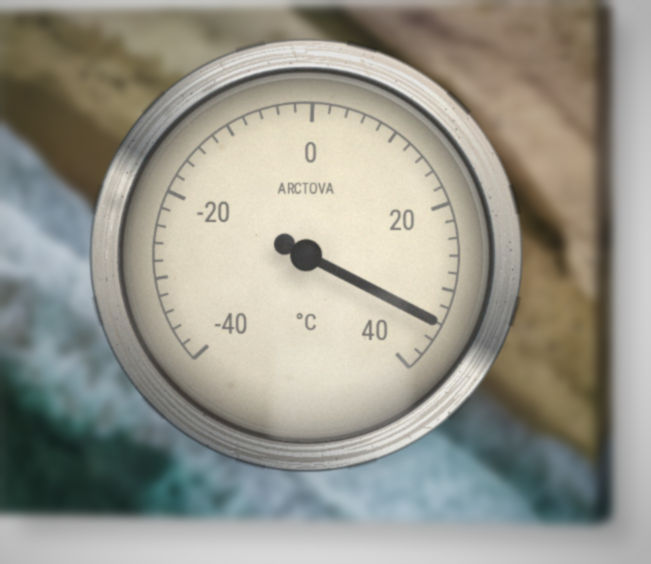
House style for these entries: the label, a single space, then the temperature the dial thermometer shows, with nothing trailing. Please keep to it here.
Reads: 34 °C
